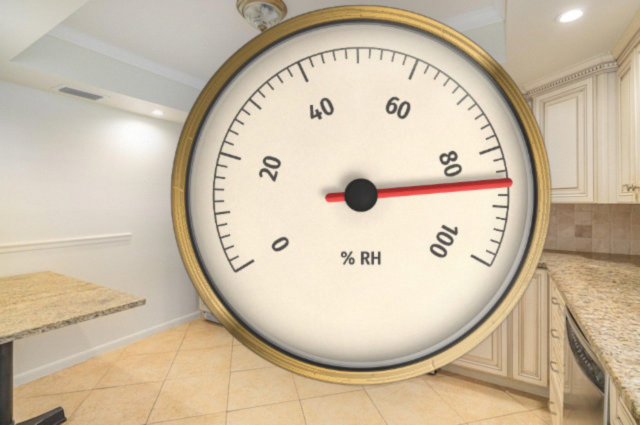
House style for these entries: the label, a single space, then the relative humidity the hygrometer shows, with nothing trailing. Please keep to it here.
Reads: 86 %
